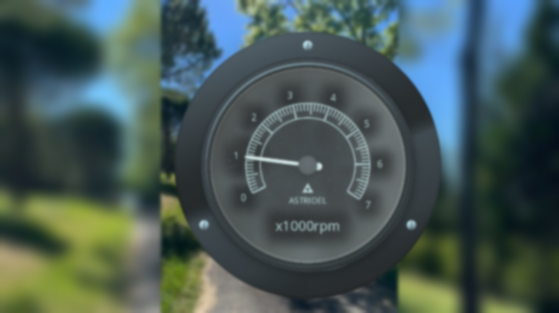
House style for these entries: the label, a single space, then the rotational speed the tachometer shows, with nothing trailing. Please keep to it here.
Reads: 1000 rpm
